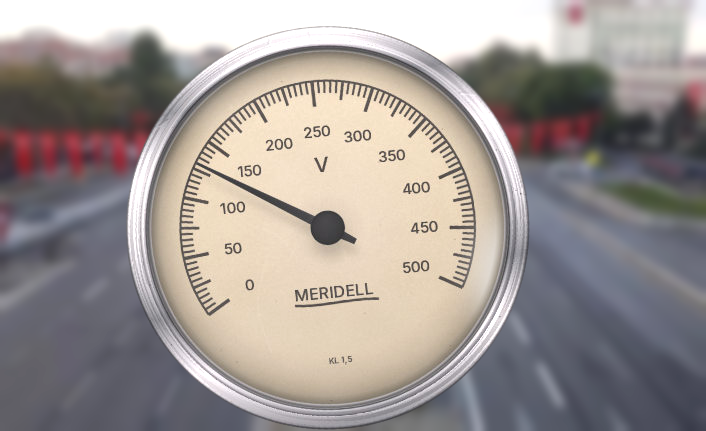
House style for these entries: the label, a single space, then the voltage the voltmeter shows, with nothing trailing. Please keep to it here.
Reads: 130 V
